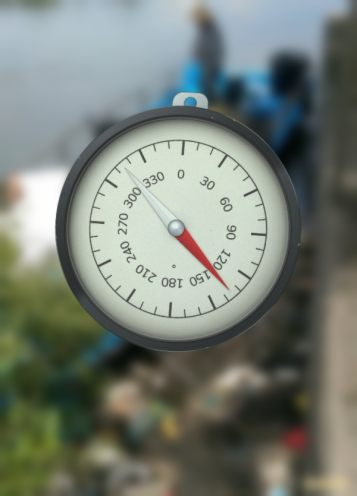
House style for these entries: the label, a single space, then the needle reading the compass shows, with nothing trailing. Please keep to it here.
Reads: 135 °
